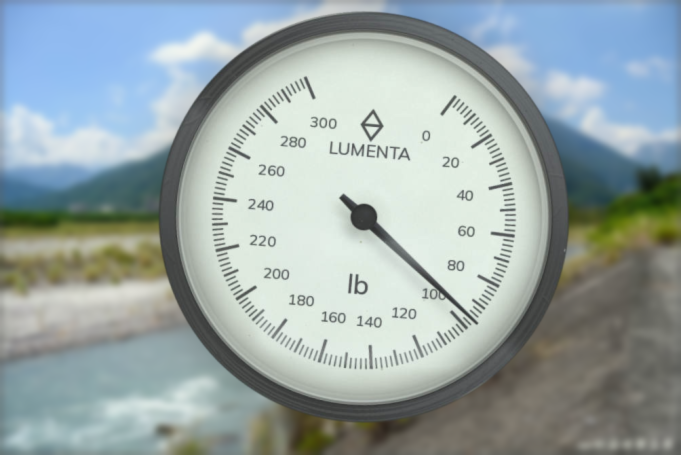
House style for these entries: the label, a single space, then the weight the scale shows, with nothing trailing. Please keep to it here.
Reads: 96 lb
